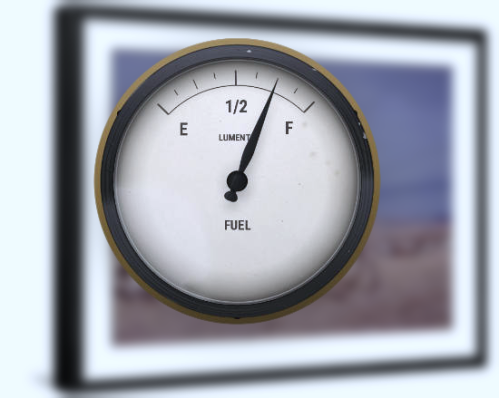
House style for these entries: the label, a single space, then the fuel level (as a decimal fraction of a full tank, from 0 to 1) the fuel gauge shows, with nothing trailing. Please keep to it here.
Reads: 0.75
